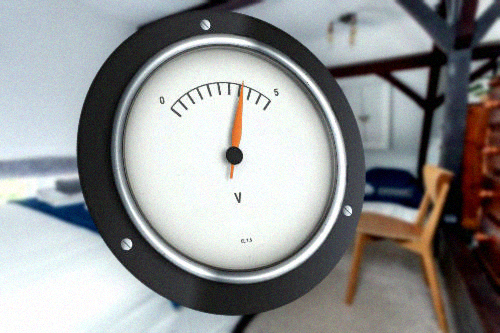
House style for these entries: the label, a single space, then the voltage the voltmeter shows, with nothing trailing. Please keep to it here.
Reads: 3.5 V
